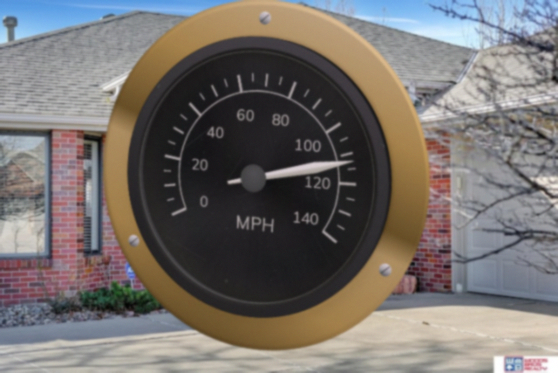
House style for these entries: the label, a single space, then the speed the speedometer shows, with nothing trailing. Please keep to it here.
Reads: 112.5 mph
